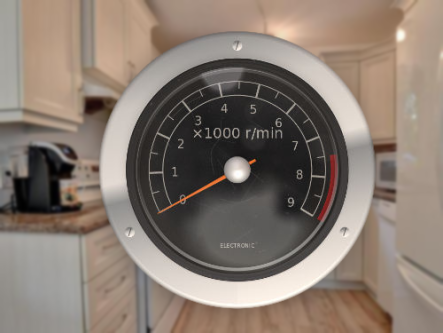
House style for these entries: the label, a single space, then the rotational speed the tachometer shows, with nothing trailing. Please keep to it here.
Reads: 0 rpm
